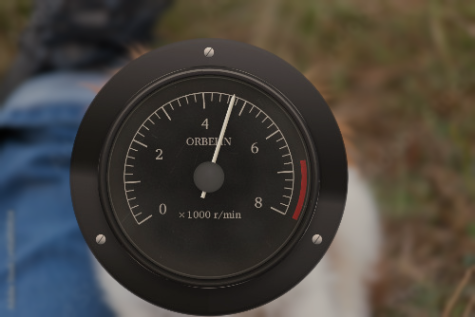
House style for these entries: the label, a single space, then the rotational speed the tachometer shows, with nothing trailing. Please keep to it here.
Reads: 4700 rpm
